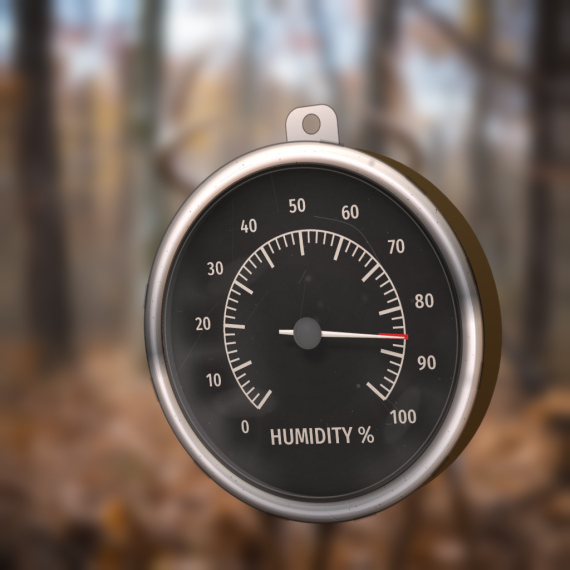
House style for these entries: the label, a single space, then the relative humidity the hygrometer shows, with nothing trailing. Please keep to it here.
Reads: 86 %
